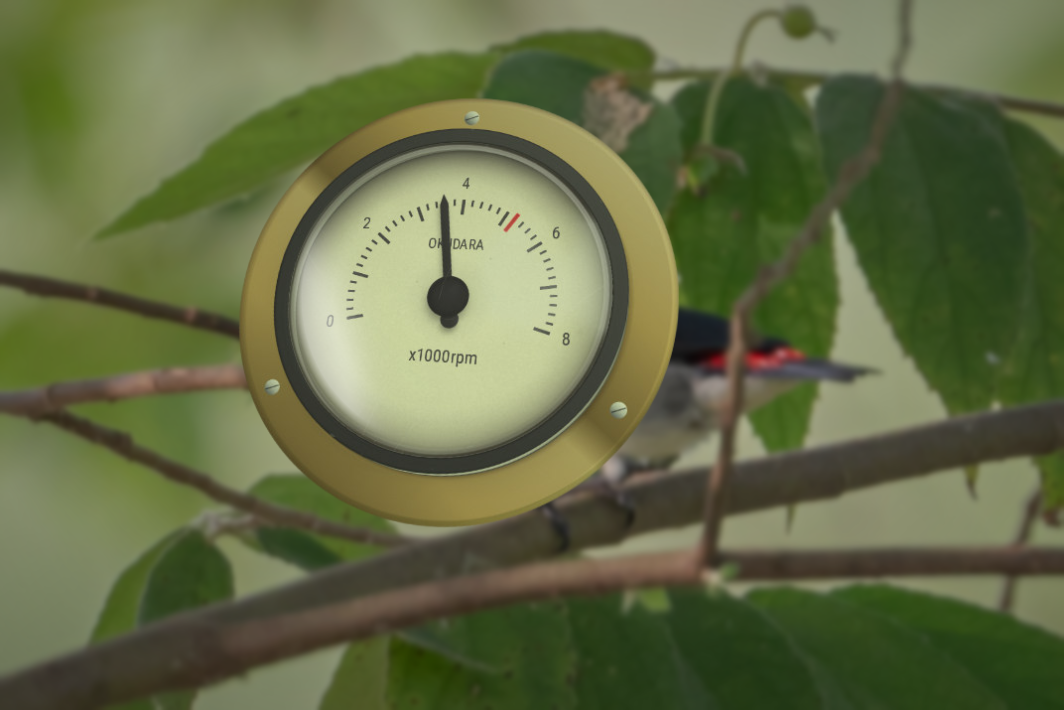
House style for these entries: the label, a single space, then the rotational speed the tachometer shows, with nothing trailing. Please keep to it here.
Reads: 3600 rpm
